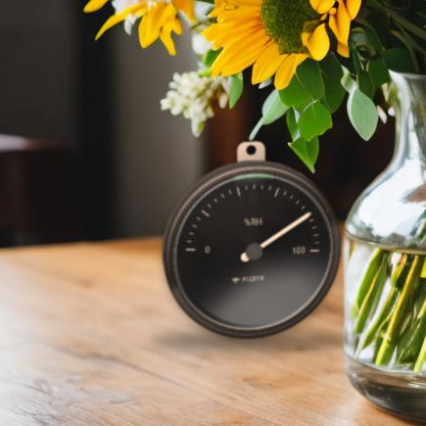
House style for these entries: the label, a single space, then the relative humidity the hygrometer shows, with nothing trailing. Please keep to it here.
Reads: 80 %
